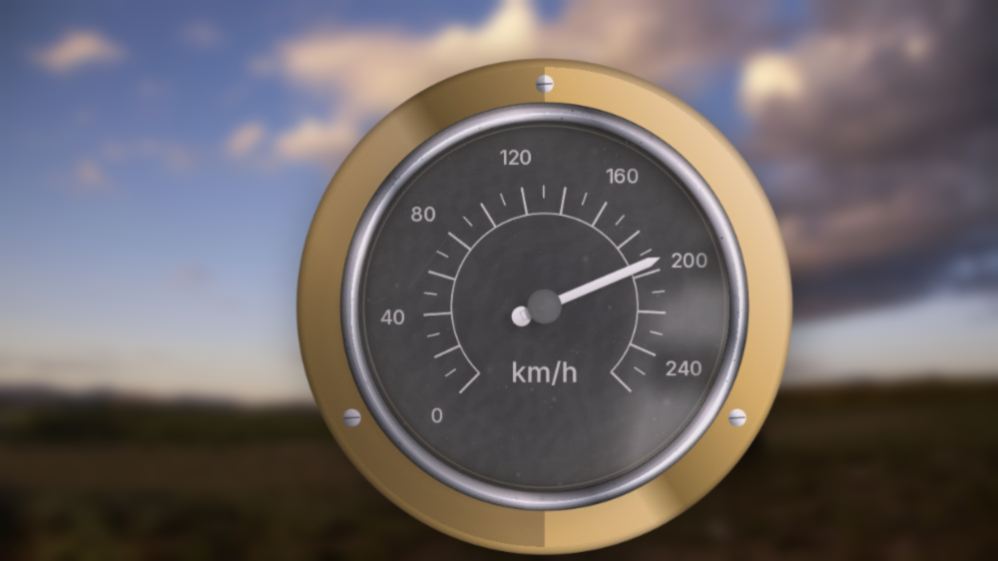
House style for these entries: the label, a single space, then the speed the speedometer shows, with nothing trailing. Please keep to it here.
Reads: 195 km/h
